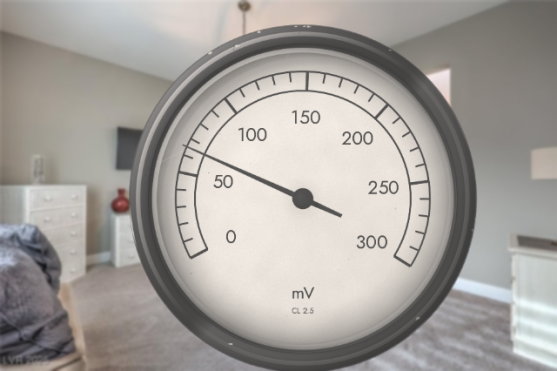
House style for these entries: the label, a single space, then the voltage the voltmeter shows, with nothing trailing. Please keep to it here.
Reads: 65 mV
